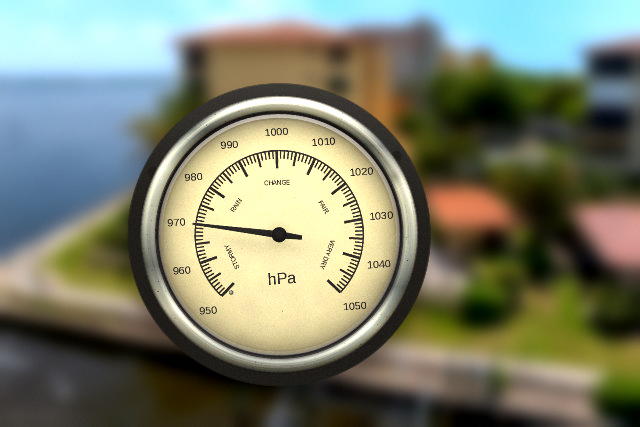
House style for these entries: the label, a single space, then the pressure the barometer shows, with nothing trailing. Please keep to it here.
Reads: 970 hPa
